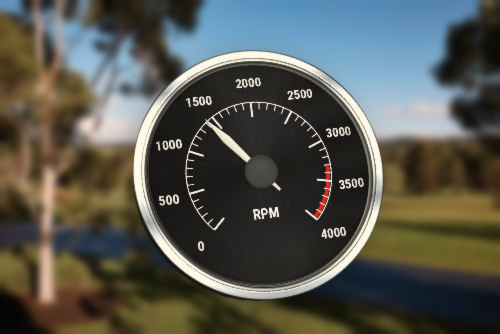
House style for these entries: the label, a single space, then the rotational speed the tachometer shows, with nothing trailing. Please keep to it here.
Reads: 1400 rpm
